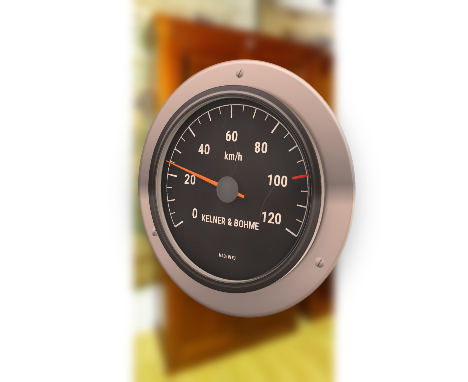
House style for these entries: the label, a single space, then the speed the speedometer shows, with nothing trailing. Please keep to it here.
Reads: 25 km/h
